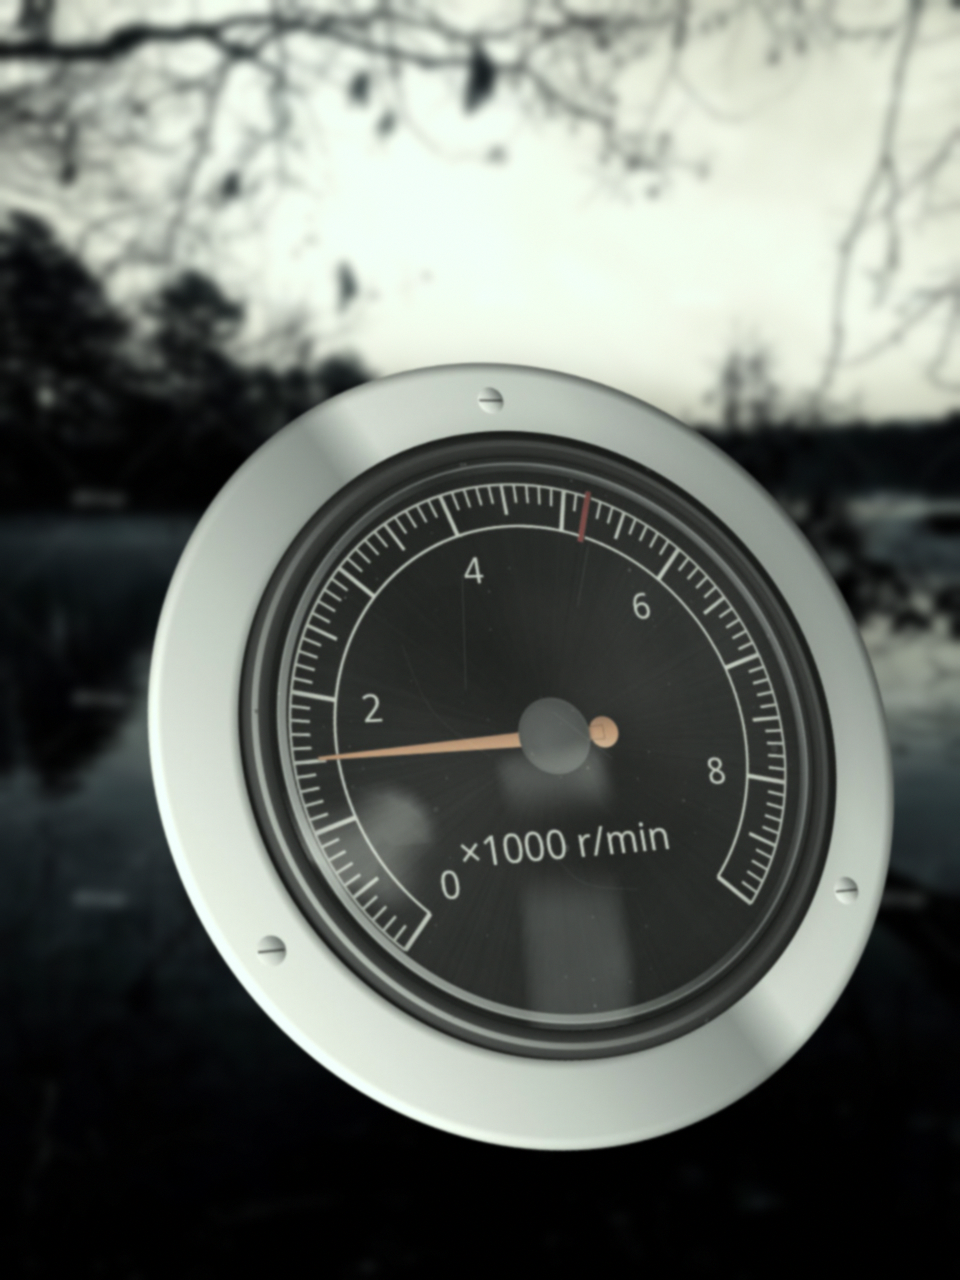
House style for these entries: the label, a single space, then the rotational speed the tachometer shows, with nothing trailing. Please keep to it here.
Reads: 1500 rpm
